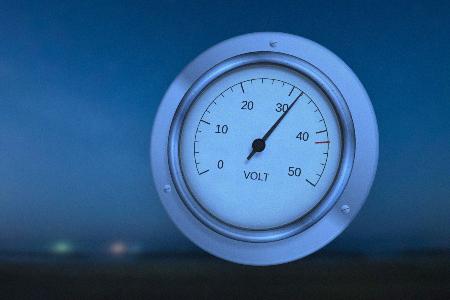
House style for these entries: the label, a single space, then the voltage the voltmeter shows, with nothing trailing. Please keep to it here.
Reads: 32 V
